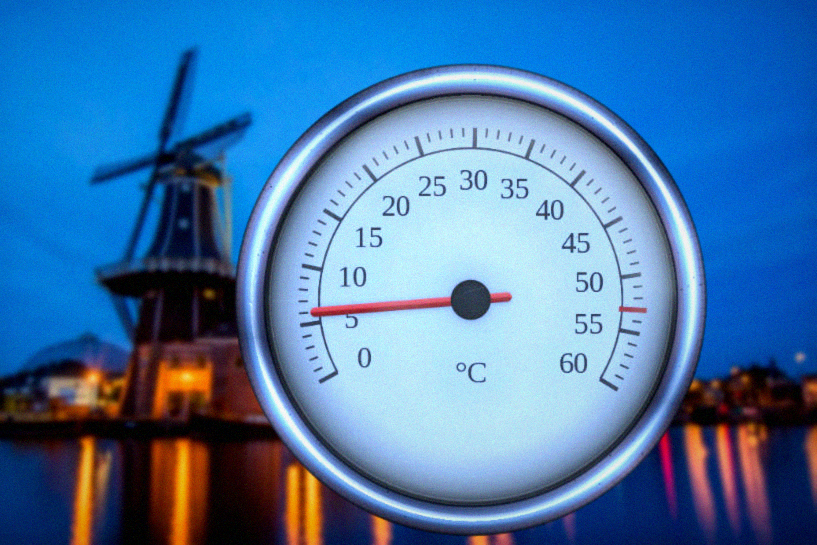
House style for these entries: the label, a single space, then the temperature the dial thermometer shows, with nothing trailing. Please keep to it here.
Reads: 6 °C
